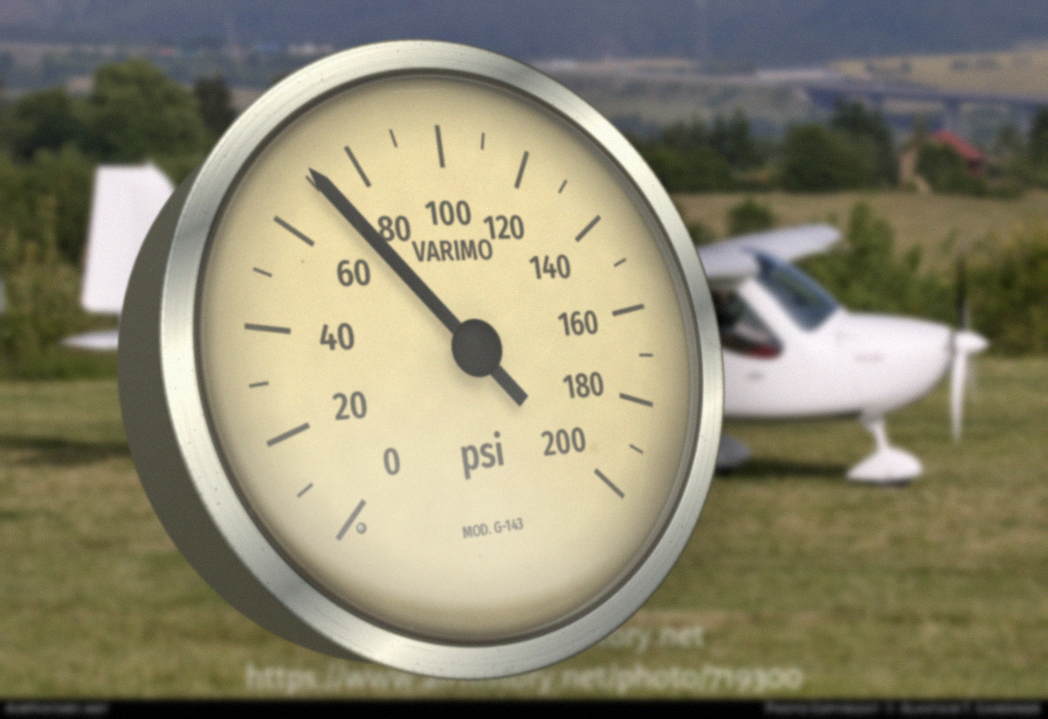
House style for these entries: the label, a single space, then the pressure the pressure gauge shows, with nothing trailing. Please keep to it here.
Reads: 70 psi
